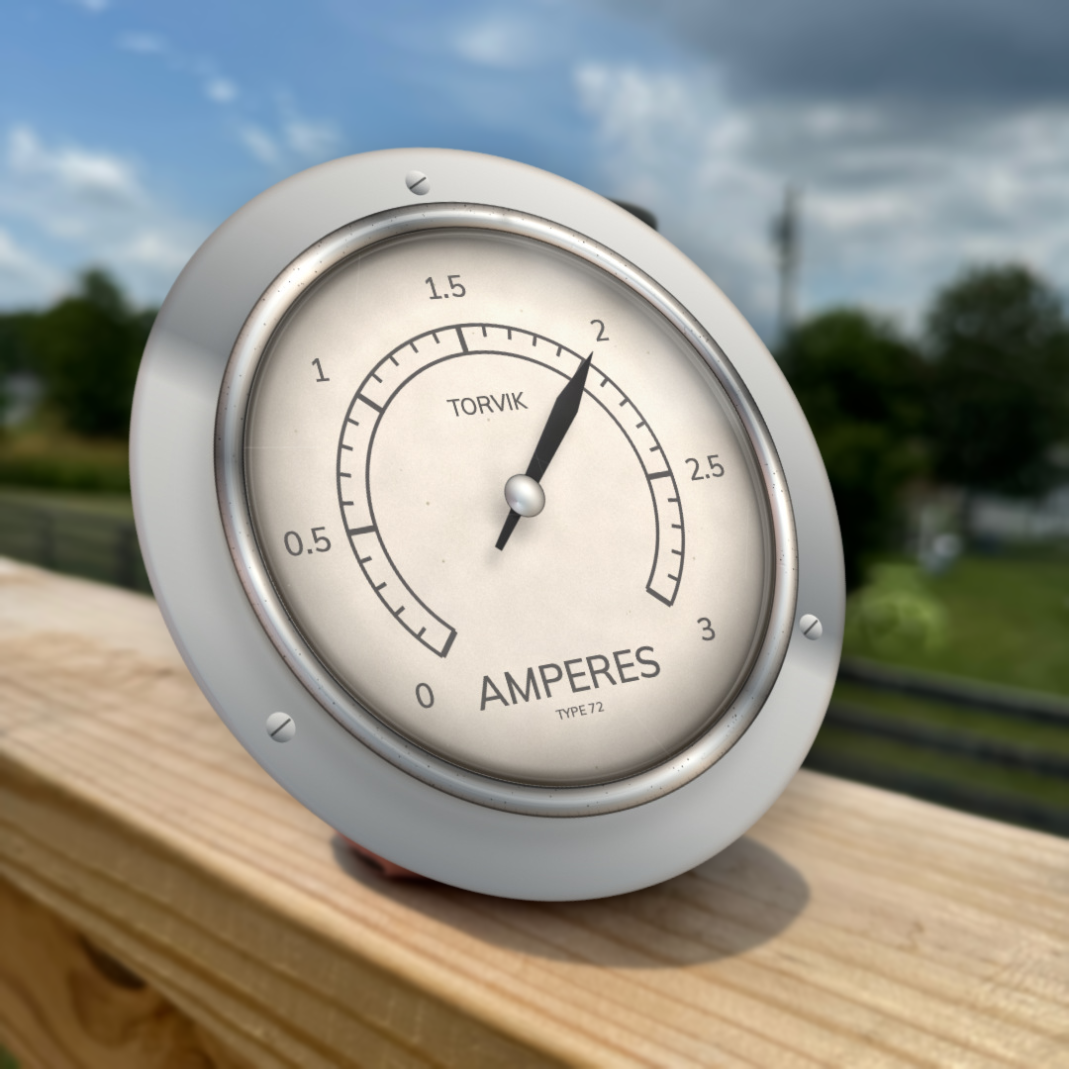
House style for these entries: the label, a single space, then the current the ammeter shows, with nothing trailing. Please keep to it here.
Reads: 2 A
